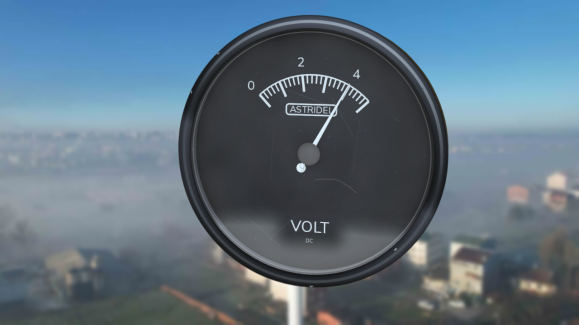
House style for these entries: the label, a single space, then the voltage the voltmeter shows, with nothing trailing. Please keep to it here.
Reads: 4 V
